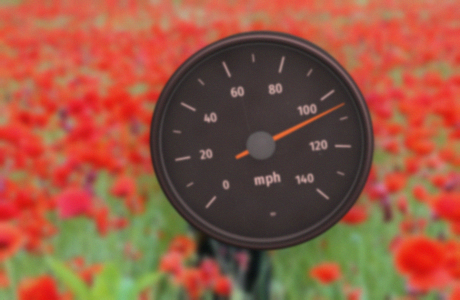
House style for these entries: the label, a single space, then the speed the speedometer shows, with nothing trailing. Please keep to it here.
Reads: 105 mph
